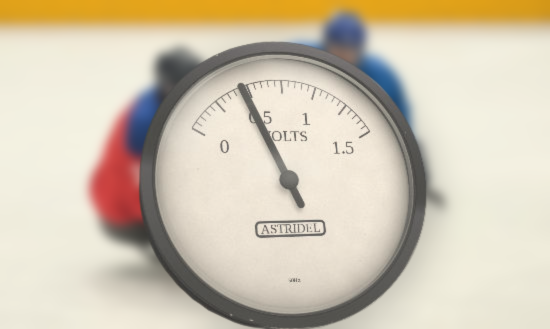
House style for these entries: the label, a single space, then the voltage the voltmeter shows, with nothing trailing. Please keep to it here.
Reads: 0.45 V
